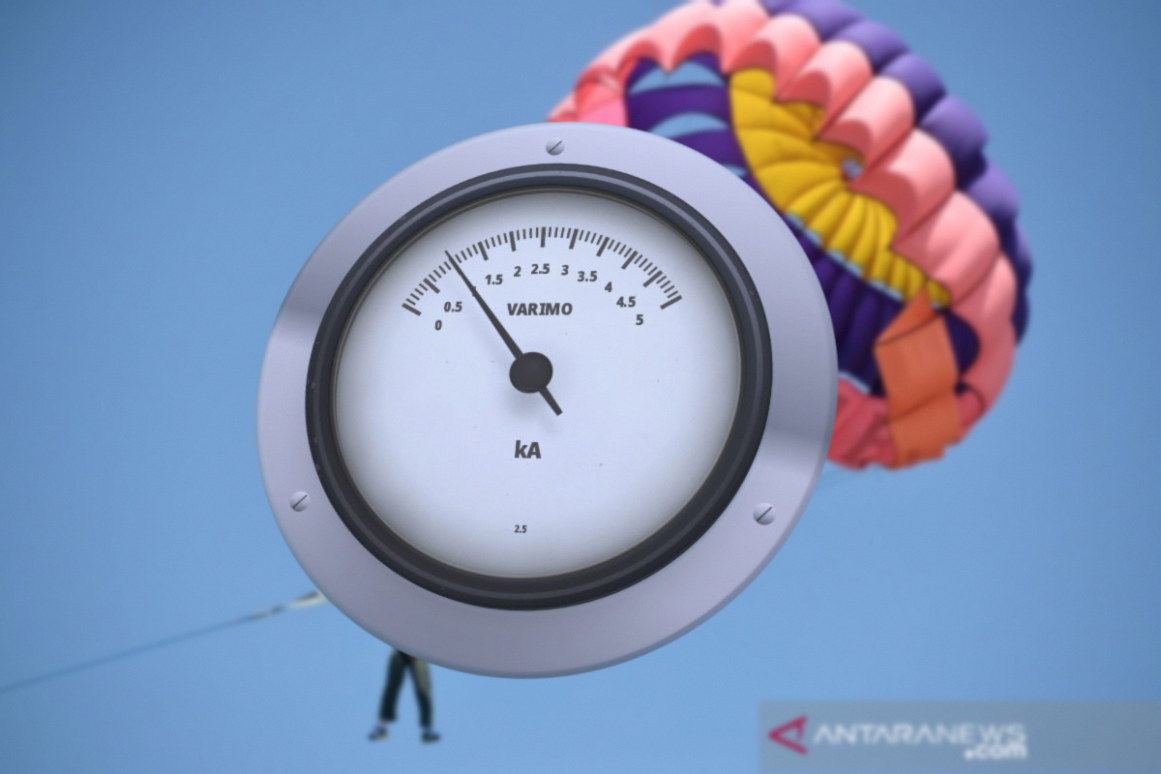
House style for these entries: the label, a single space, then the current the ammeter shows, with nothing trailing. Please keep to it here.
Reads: 1 kA
